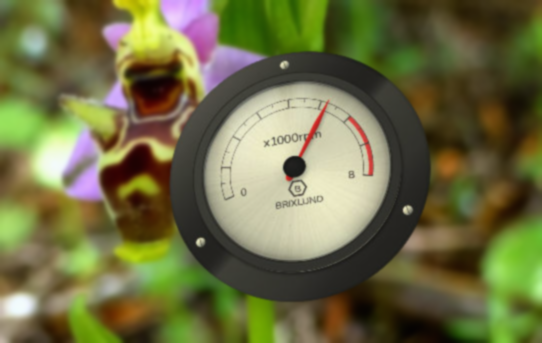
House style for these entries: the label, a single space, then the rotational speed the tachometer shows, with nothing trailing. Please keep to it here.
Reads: 5250 rpm
